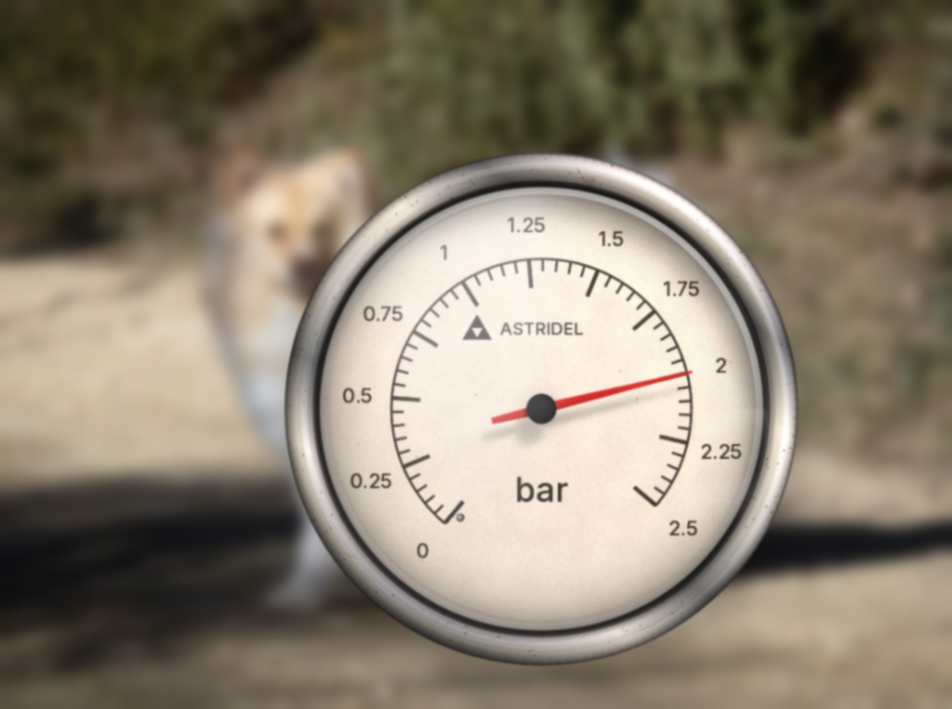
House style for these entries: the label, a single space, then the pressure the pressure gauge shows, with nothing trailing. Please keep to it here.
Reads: 2 bar
